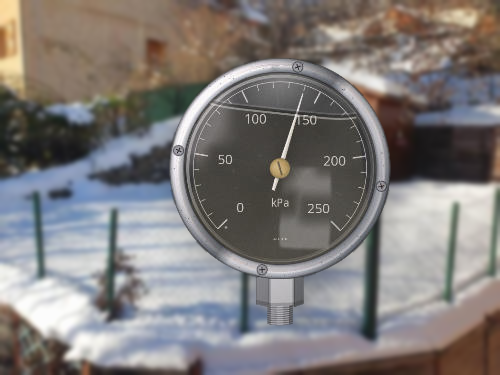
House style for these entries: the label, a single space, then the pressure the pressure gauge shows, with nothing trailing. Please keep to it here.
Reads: 140 kPa
